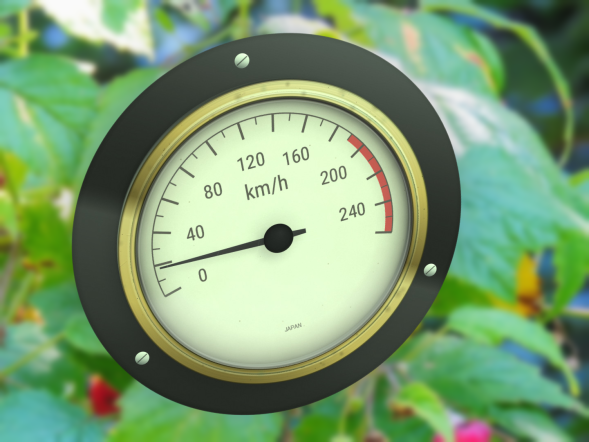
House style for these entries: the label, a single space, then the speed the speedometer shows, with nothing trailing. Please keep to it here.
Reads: 20 km/h
